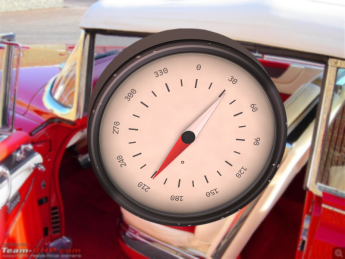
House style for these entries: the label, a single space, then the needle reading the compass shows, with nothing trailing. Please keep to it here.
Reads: 210 °
